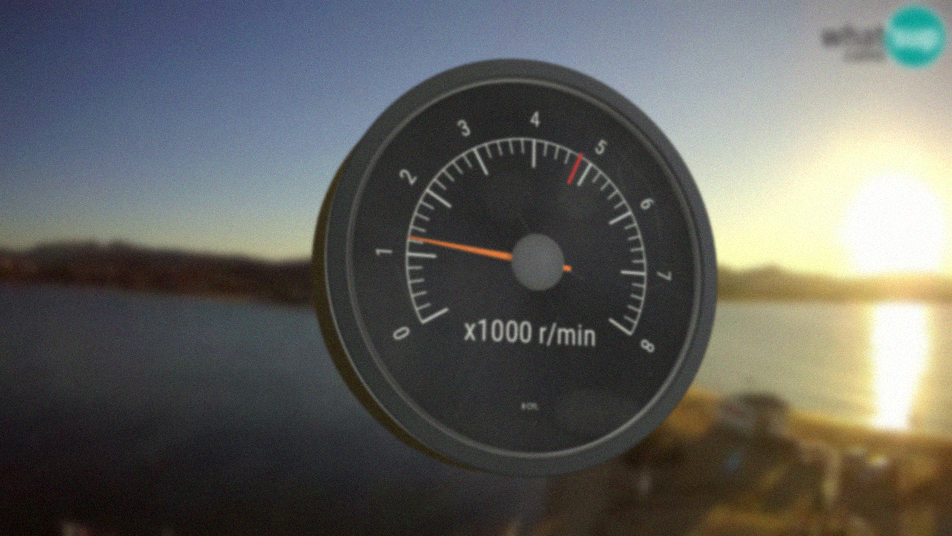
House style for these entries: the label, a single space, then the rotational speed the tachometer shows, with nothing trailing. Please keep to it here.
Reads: 1200 rpm
